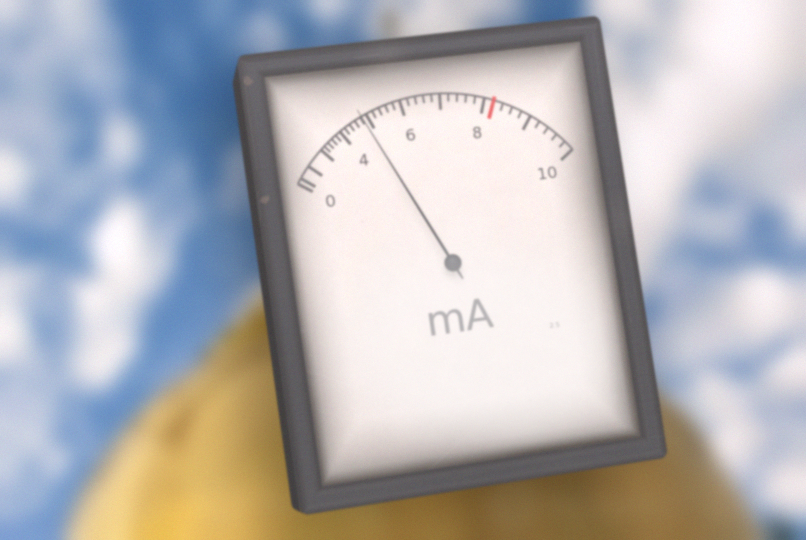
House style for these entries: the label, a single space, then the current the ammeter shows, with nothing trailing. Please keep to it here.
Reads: 4.8 mA
